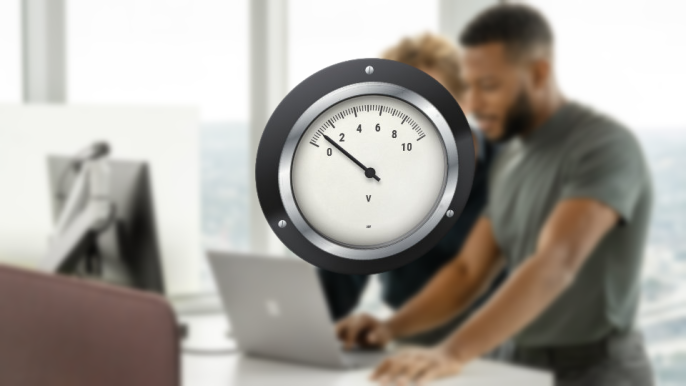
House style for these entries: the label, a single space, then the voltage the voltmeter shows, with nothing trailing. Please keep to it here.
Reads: 1 V
